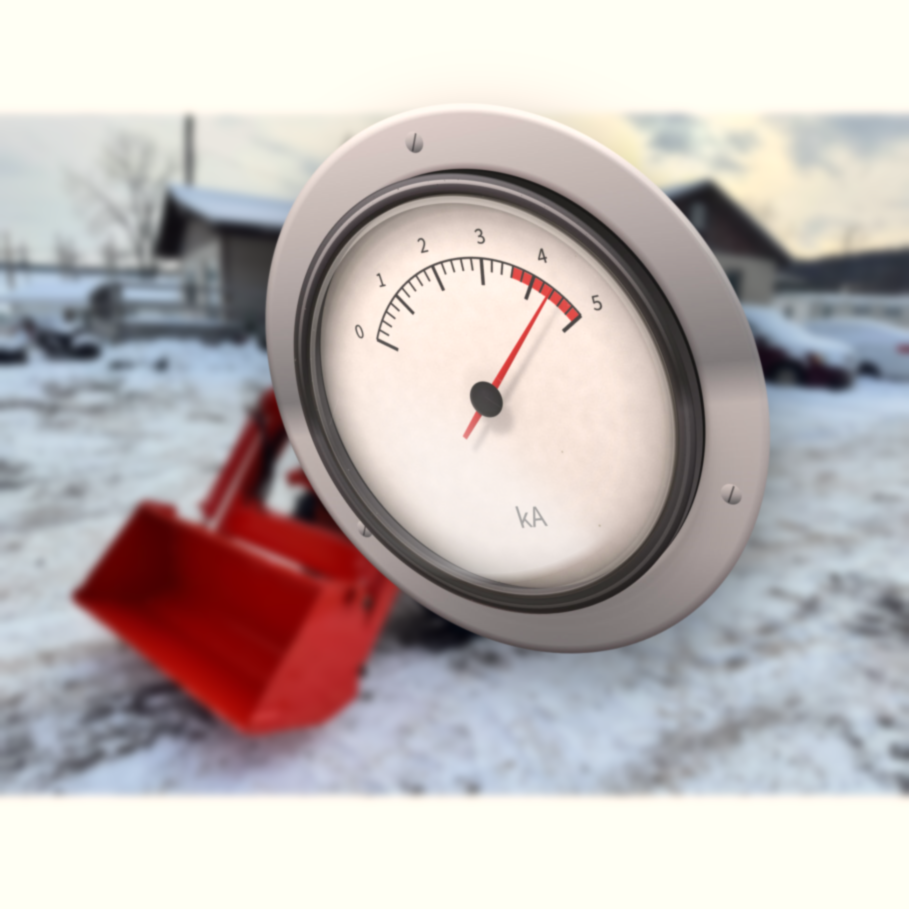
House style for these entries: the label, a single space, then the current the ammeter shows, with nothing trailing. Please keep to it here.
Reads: 4.4 kA
